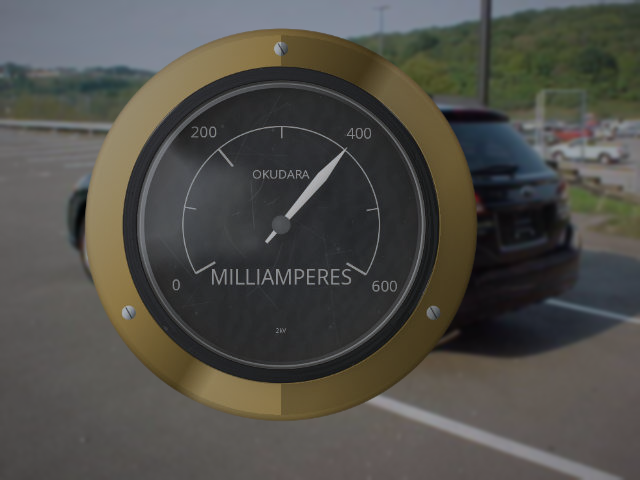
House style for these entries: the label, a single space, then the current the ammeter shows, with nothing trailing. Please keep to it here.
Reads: 400 mA
